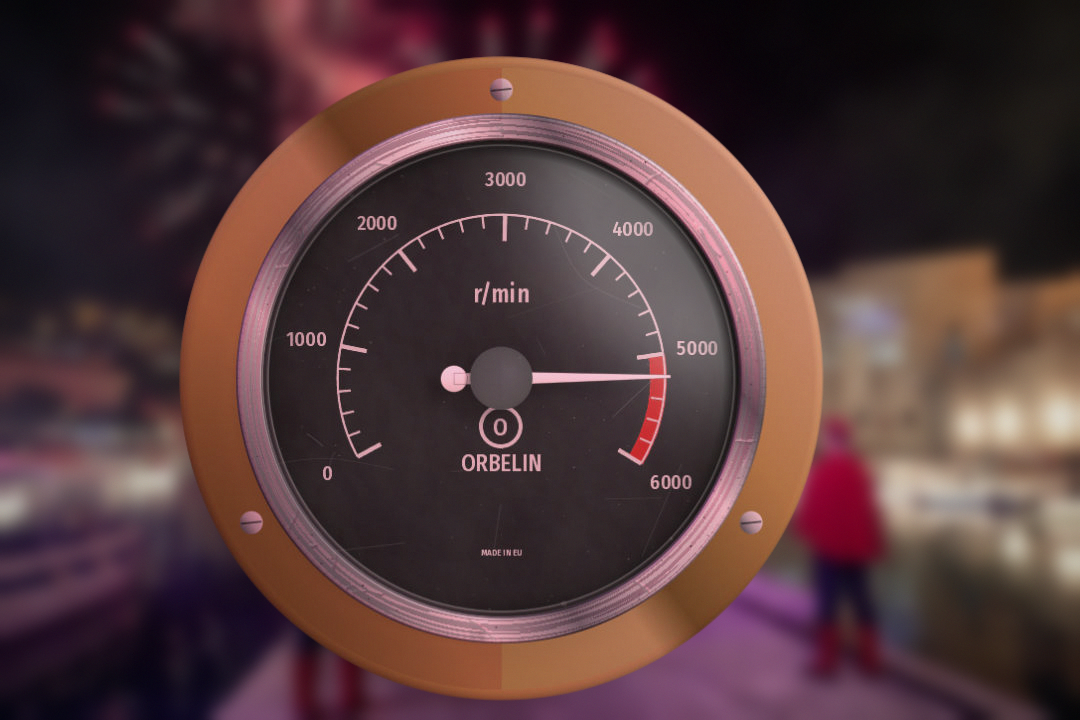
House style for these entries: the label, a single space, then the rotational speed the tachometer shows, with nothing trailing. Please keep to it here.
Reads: 5200 rpm
